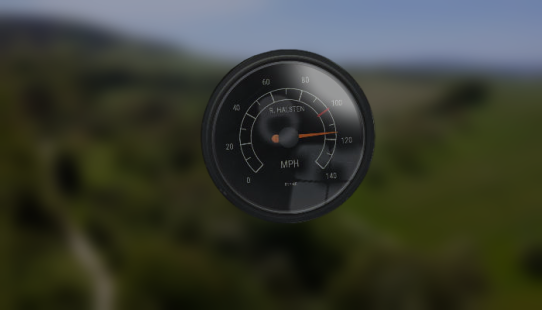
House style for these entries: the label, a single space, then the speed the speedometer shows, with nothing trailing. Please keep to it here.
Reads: 115 mph
